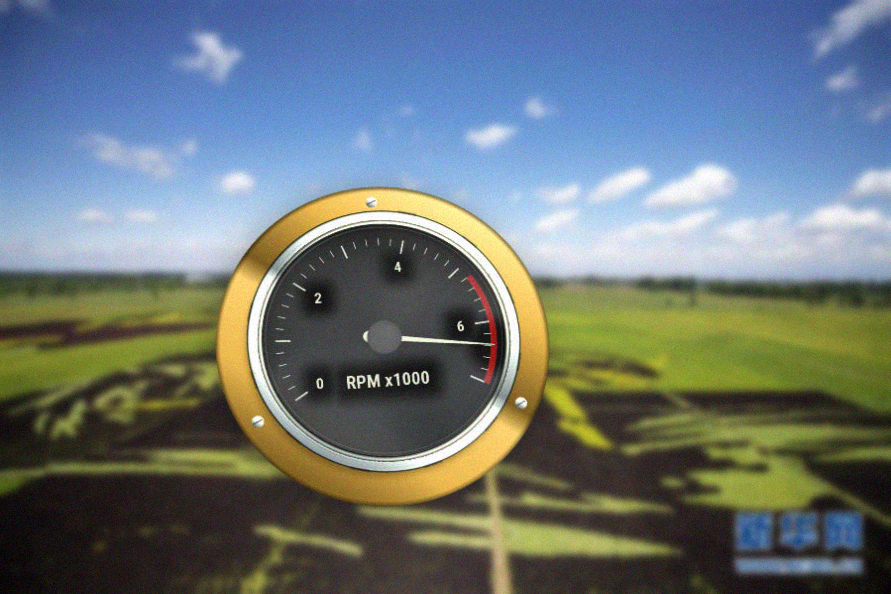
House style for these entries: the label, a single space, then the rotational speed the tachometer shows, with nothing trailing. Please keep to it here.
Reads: 6400 rpm
